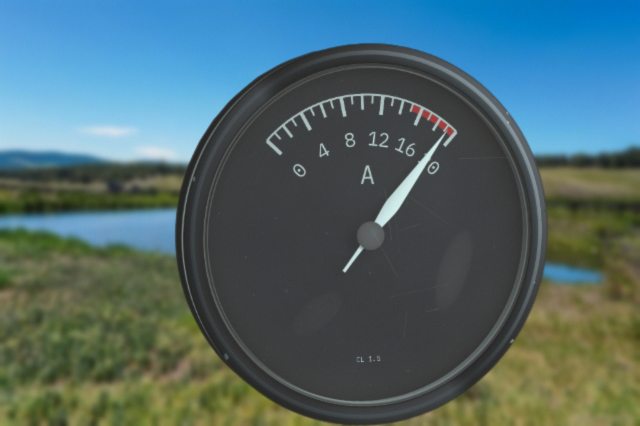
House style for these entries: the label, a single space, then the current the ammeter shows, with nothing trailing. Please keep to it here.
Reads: 19 A
